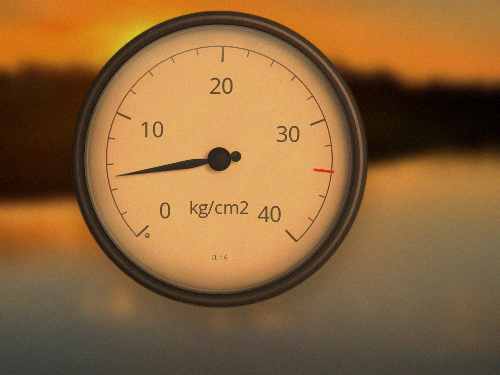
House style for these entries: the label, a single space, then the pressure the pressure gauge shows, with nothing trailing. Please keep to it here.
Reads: 5 kg/cm²
